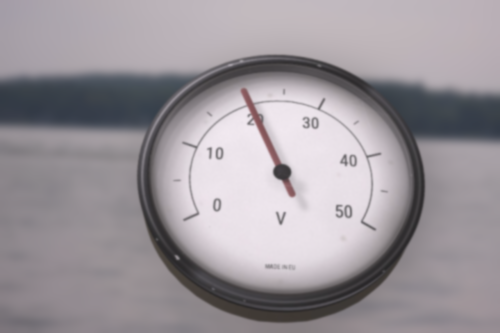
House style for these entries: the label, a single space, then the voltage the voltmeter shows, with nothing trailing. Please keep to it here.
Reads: 20 V
